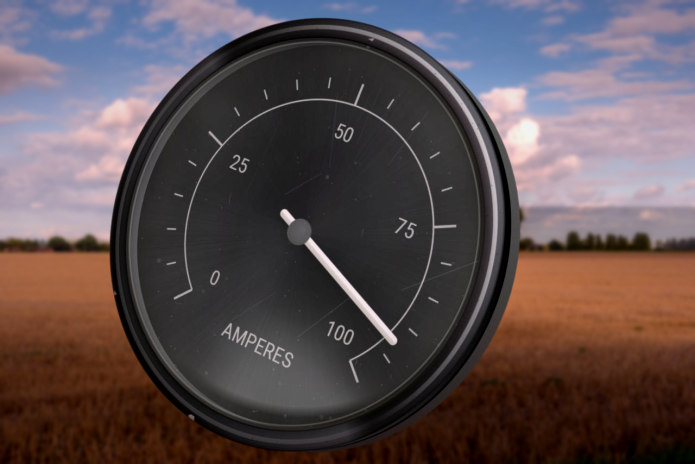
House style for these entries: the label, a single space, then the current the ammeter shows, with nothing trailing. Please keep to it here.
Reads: 92.5 A
